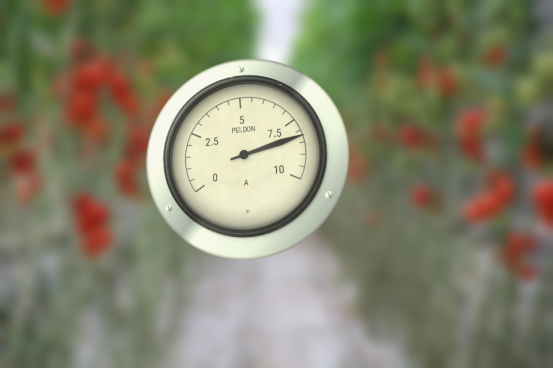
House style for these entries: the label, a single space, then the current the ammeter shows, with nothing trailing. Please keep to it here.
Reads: 8.25 A
